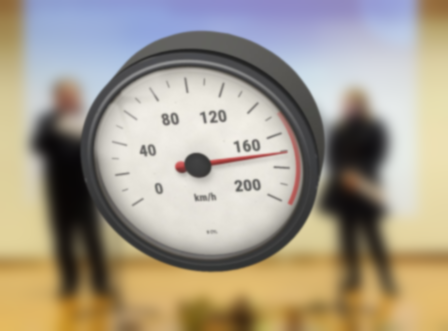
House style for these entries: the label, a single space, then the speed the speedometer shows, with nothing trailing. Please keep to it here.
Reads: 170 km/h
